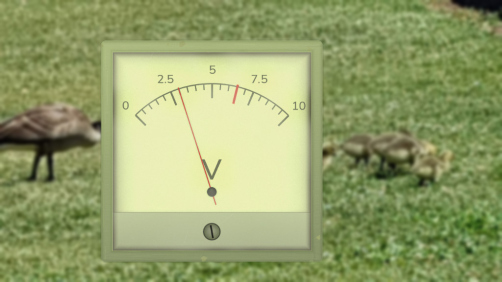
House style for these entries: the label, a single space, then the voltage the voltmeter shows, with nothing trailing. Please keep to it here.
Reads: 3 V
